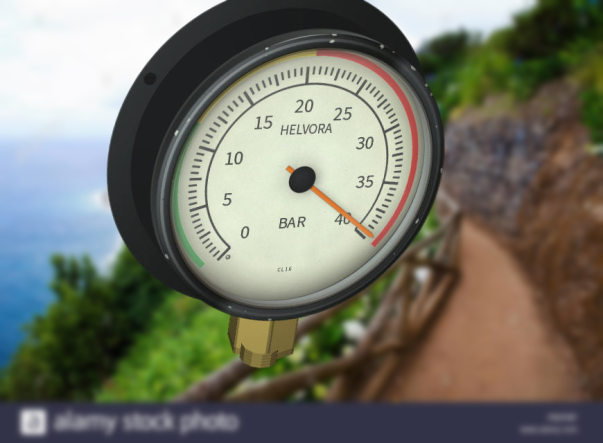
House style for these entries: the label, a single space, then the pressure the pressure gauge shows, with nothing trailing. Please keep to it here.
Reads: 39.5 bar
